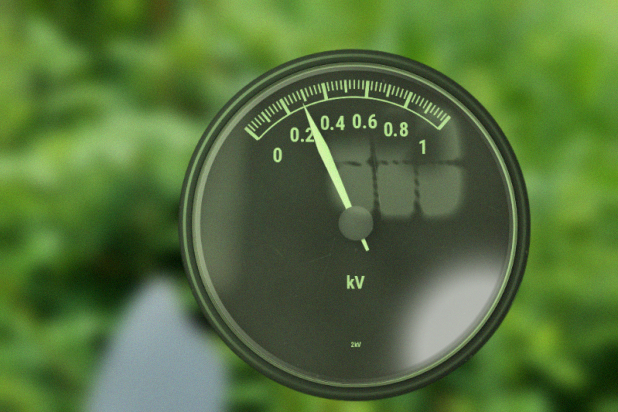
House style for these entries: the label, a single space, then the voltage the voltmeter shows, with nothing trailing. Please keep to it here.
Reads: 0.28 kV
